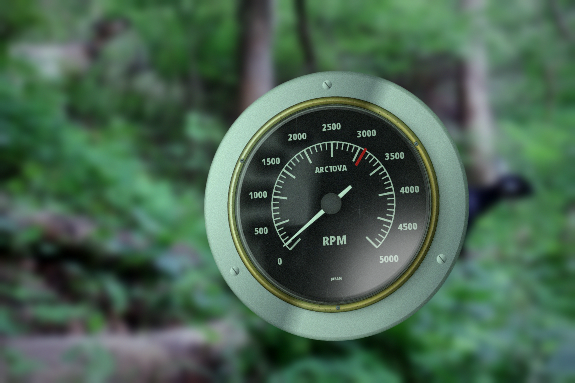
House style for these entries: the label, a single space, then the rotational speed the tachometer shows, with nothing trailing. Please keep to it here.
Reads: 100 rpm
